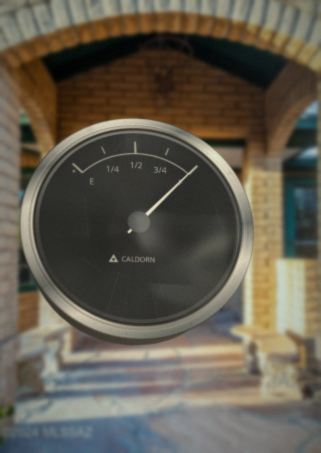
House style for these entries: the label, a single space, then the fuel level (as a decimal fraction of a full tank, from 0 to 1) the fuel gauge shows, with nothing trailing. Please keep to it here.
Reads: 1
